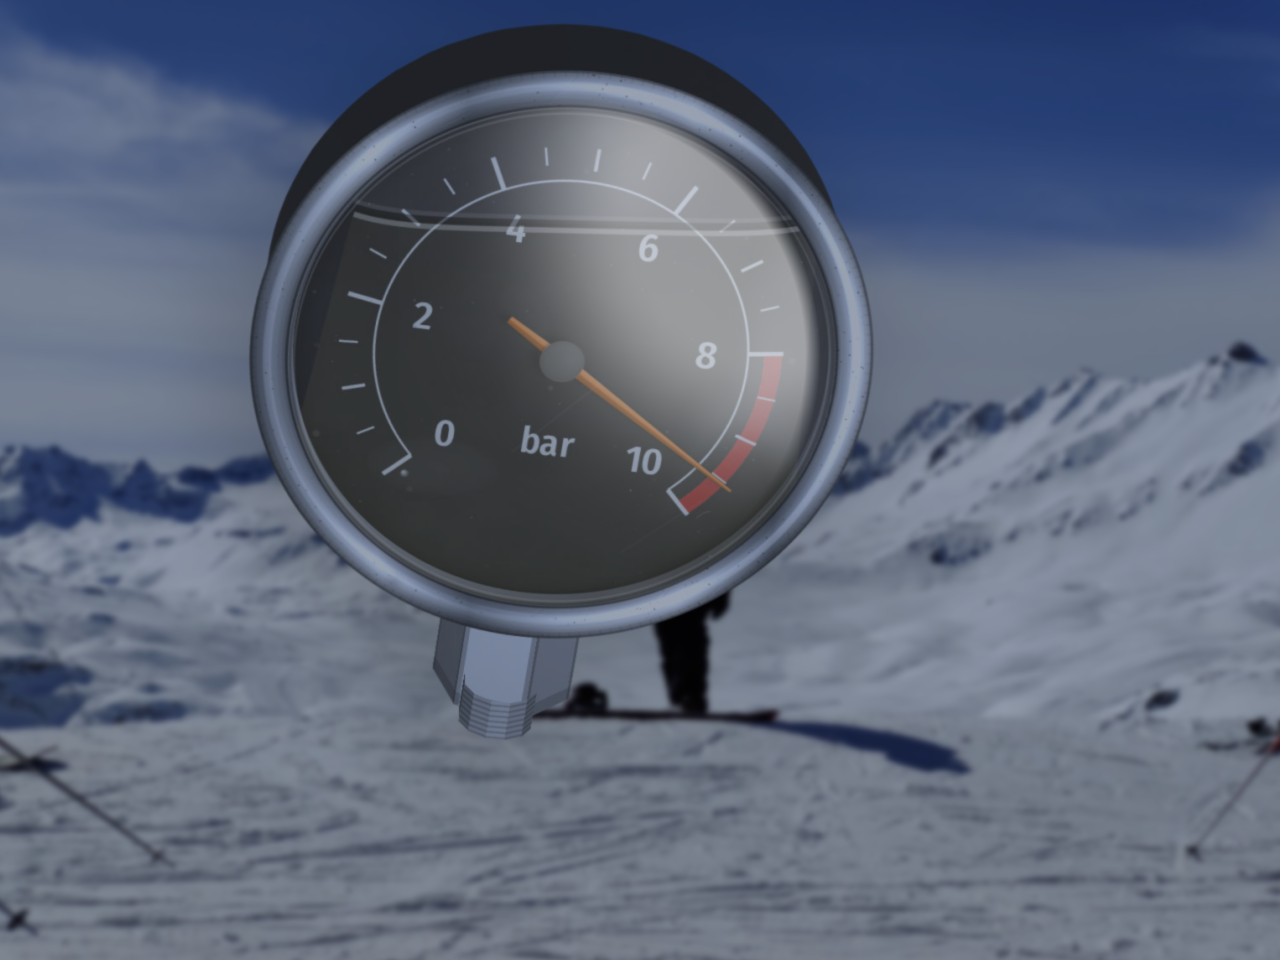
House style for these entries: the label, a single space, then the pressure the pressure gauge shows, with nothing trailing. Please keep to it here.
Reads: 9.5 bar
